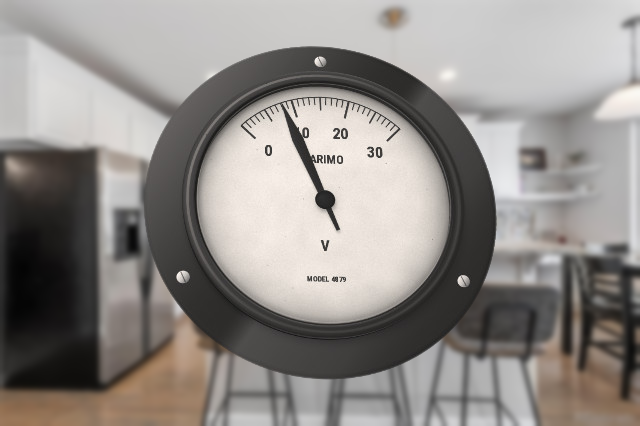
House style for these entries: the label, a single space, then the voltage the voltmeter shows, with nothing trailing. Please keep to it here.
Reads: 8 V
